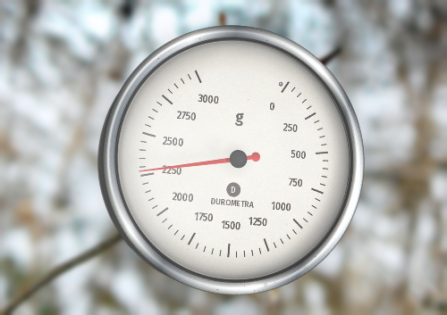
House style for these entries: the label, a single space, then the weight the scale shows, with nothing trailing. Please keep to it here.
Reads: 2275 g
